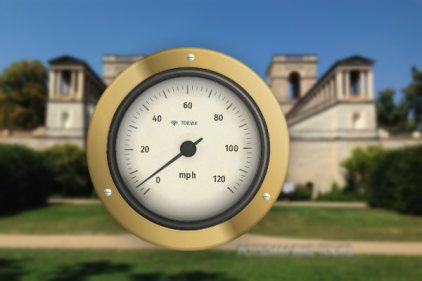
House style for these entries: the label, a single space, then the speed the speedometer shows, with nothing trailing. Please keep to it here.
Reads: 4 mph
